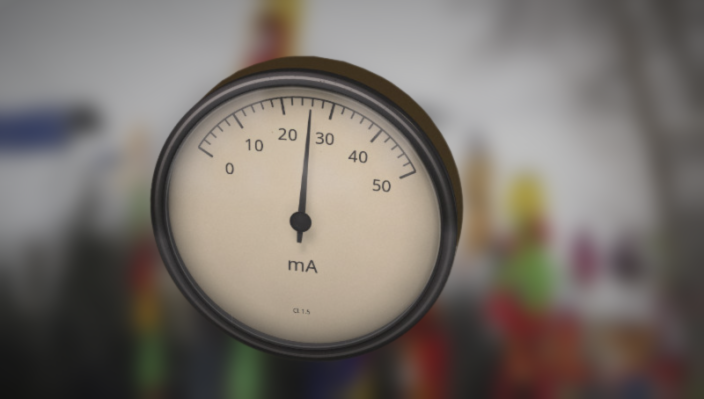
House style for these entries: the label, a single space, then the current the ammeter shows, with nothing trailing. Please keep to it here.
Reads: 26 mA
